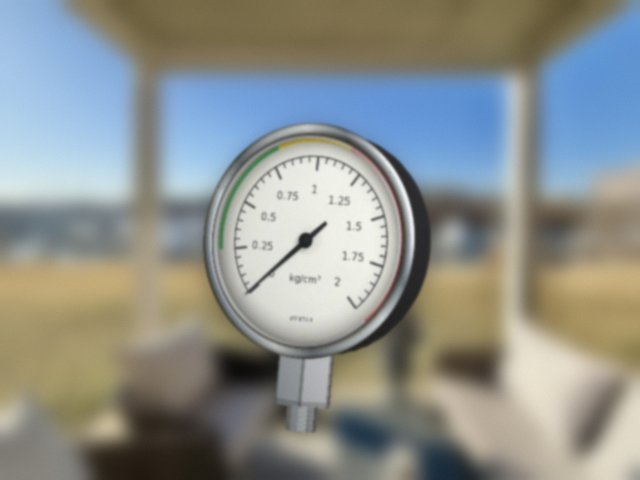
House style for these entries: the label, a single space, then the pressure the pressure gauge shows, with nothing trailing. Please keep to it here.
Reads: 0 kg/cm²
